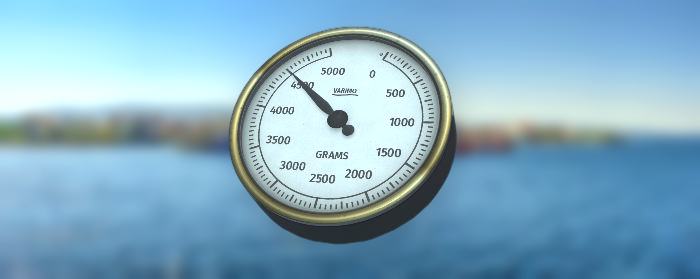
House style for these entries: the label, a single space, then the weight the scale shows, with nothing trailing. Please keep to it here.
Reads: 4500 g
